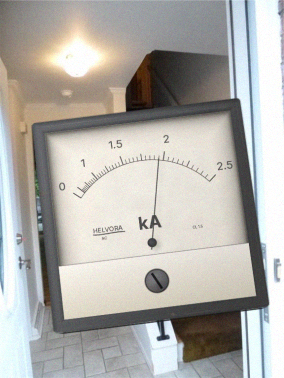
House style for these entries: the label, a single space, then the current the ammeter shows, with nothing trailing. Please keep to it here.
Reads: 1.95 kA
